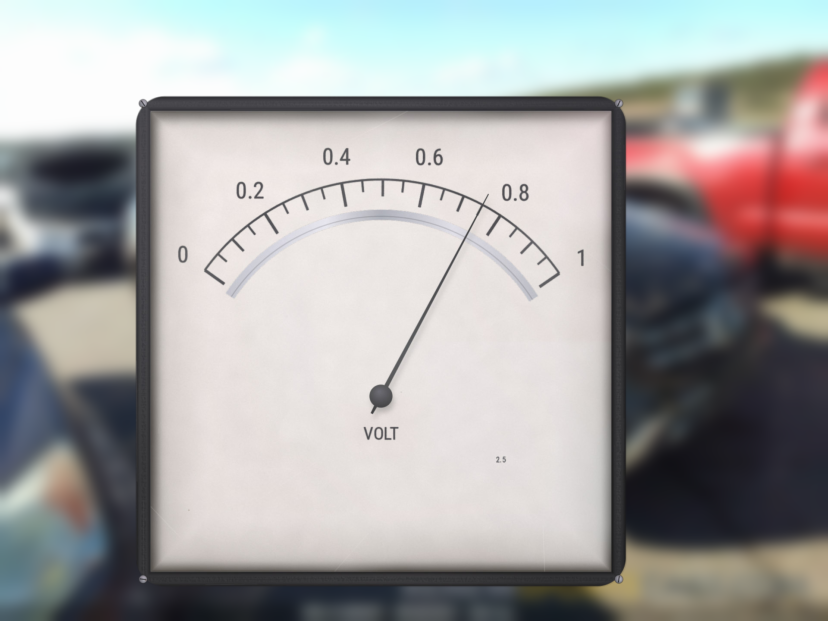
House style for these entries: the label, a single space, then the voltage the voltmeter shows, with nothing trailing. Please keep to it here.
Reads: 0.75 V
